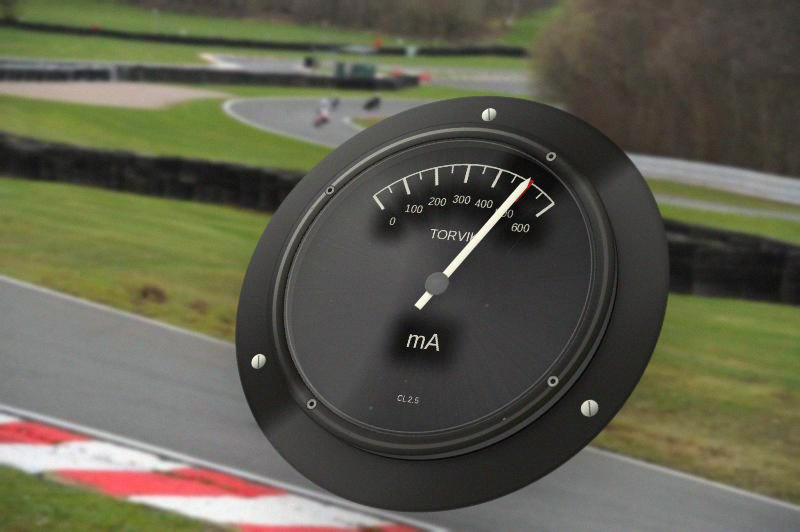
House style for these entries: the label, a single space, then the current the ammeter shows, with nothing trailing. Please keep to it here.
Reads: 500 mA
